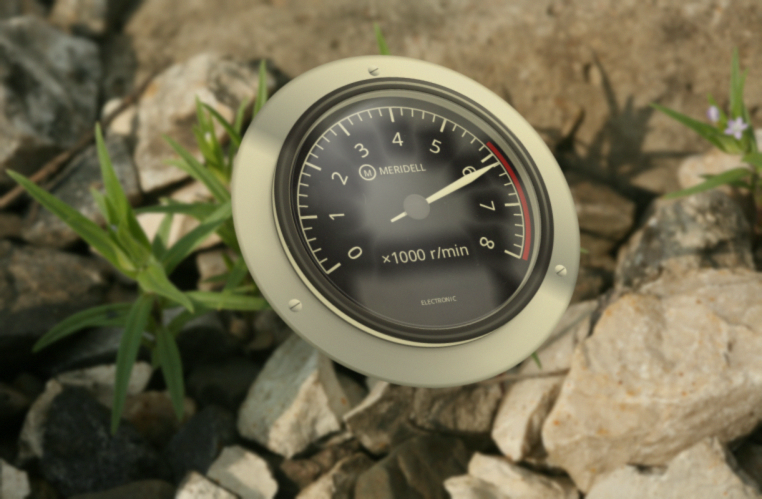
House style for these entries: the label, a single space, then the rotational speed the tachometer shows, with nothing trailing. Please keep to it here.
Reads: 6200 rpm
